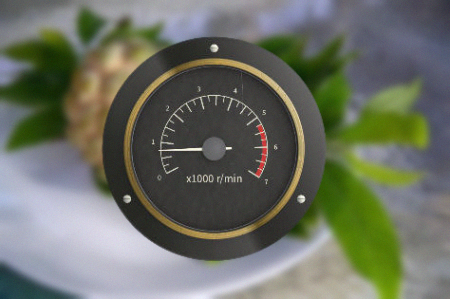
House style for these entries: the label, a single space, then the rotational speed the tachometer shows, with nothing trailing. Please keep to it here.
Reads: 750 rpm
